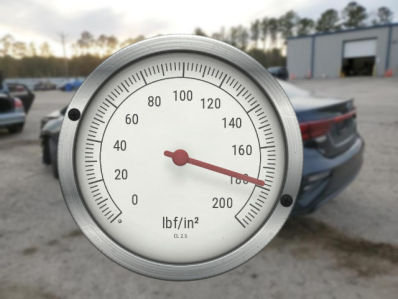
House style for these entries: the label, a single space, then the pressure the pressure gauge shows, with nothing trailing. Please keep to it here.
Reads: 178 psi
